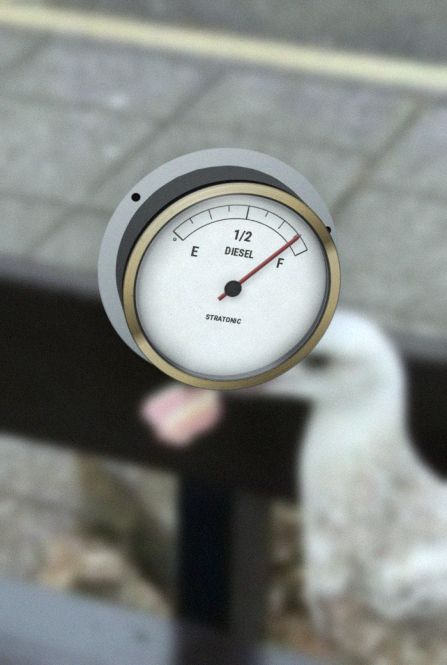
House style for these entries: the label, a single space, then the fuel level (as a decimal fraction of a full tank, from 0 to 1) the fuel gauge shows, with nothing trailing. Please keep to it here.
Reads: 0.875
